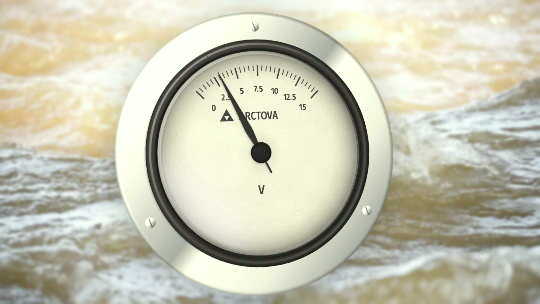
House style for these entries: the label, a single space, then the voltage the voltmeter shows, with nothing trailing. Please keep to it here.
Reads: 3 V
